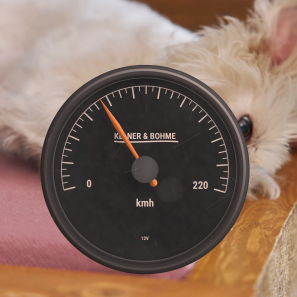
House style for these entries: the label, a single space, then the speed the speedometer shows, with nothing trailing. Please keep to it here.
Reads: 75 km/h
